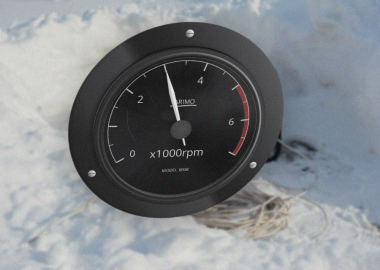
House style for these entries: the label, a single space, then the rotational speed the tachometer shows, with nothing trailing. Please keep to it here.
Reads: 3000 rpm
